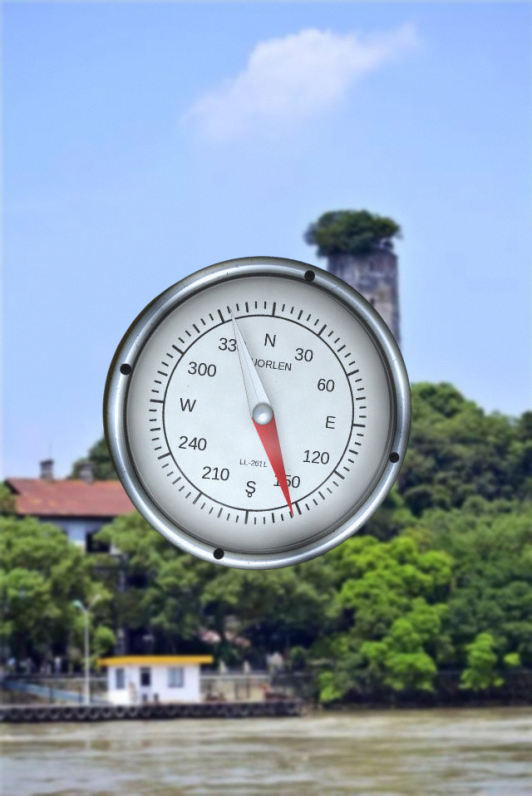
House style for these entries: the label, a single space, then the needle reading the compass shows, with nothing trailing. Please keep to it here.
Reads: 155 °
